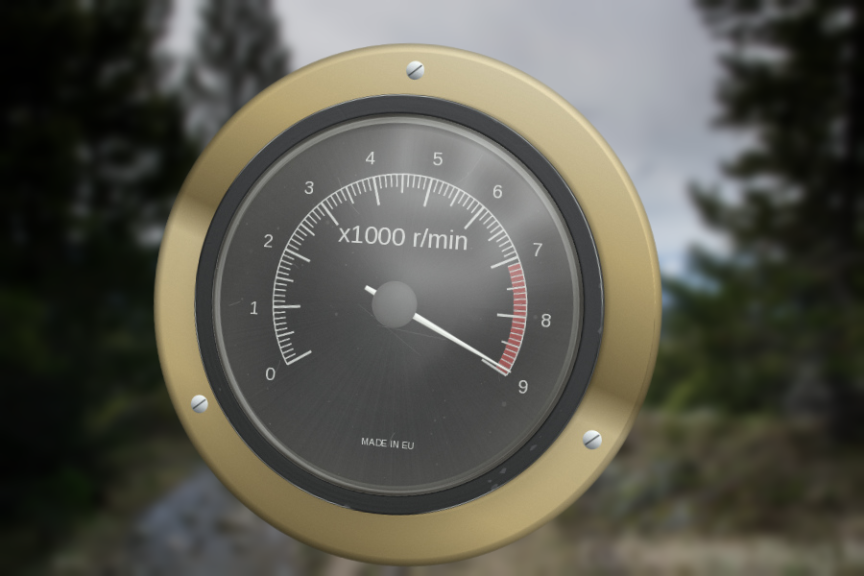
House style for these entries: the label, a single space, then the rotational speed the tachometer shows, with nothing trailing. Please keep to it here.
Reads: 8900 rpm
